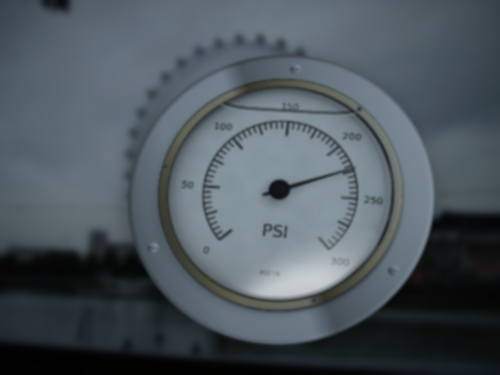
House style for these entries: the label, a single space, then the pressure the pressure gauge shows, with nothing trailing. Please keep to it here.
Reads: 225 psi
